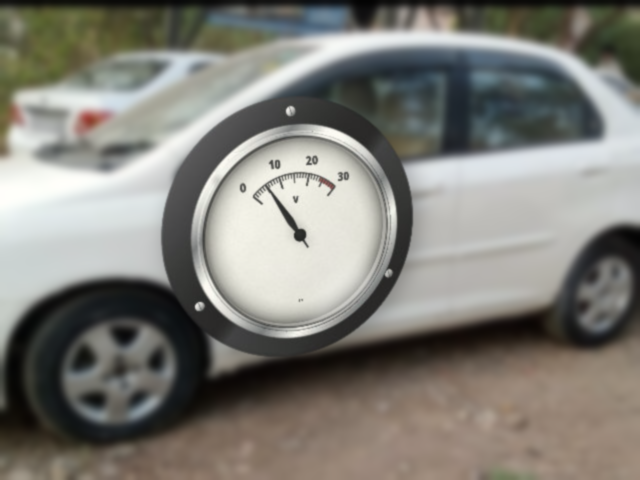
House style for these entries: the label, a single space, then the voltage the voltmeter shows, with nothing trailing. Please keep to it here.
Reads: 5 V
